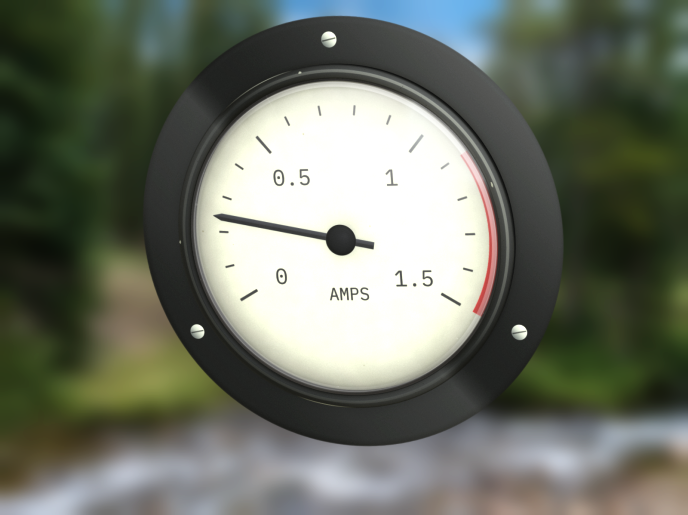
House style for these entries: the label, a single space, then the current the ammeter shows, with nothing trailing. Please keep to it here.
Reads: 0.25 A
